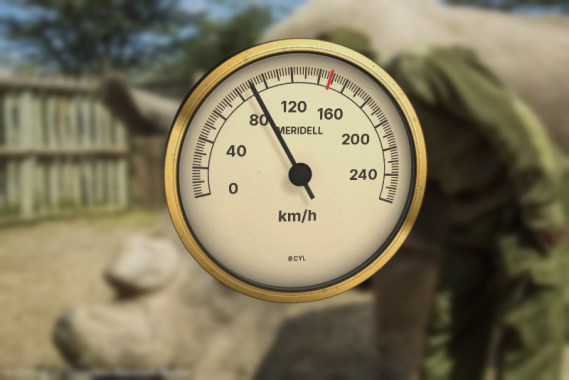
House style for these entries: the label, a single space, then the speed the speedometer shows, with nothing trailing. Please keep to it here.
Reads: 90 km/h
